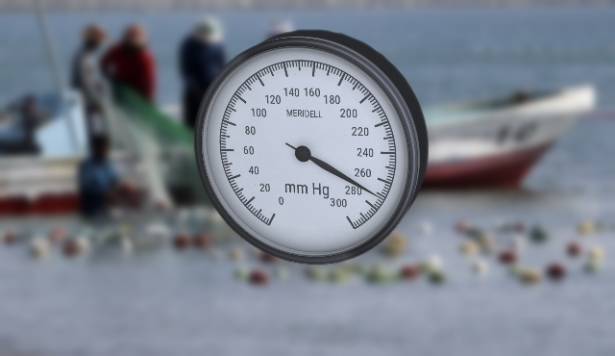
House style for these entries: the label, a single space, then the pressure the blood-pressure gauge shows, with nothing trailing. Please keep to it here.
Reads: 270 mmHg
